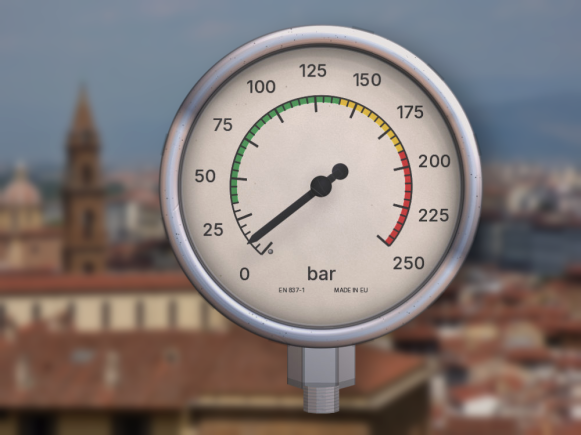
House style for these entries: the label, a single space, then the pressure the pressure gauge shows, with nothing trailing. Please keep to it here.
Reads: 10 bar
